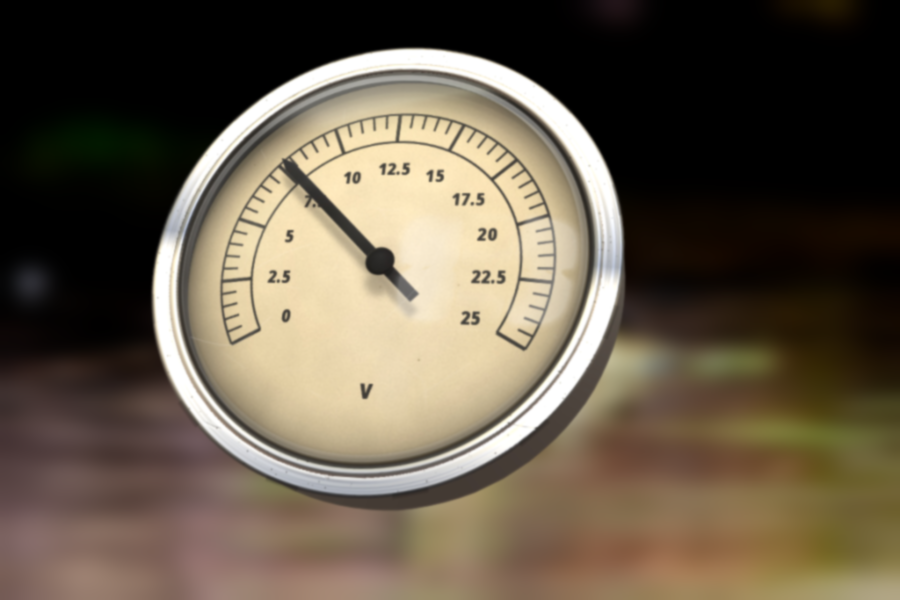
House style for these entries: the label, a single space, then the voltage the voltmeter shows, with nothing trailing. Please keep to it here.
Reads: 7.75 V
